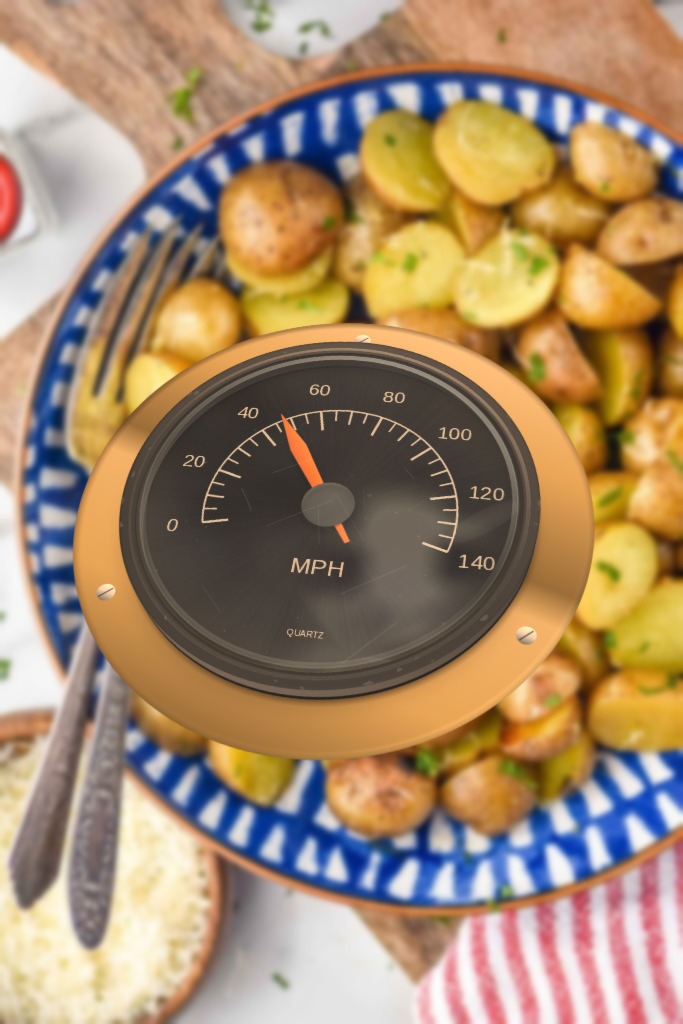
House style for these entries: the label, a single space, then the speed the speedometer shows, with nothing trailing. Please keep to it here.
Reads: 47.5 mph
